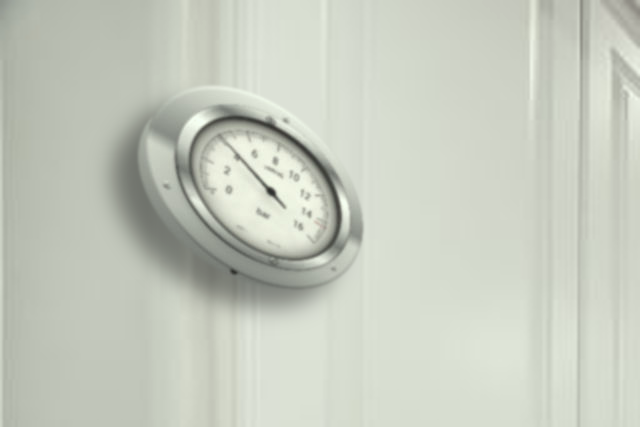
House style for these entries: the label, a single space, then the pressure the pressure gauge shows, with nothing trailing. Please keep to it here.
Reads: 4 bar
